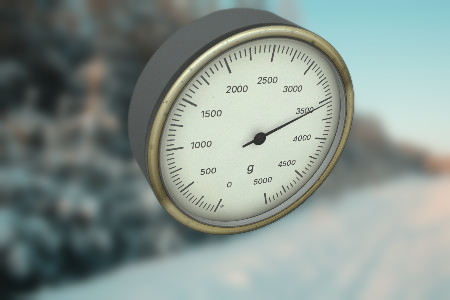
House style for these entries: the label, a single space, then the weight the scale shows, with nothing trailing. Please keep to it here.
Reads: 3500 g
